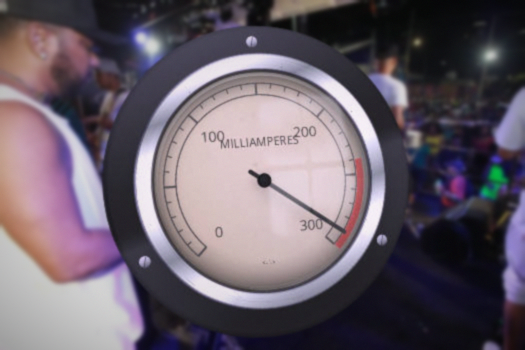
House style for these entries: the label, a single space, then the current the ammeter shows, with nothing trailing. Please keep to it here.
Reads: 290 mA
